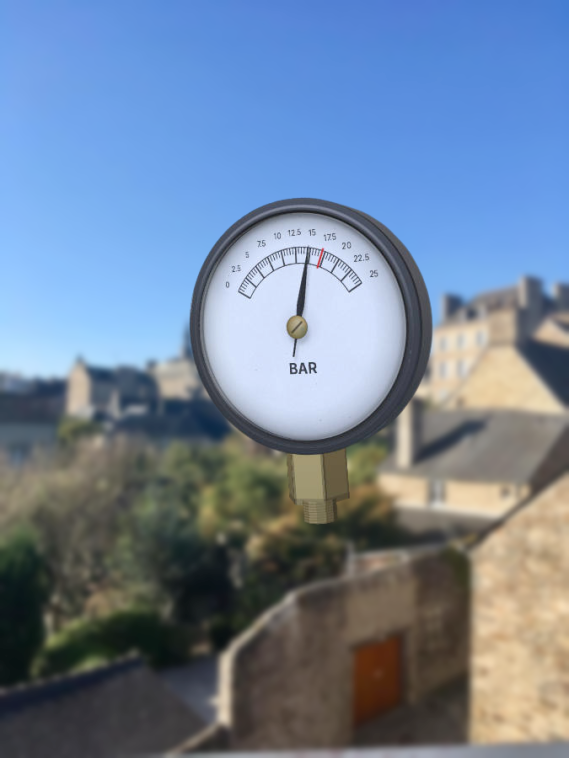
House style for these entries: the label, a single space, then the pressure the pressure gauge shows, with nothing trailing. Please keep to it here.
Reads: 15 bar
